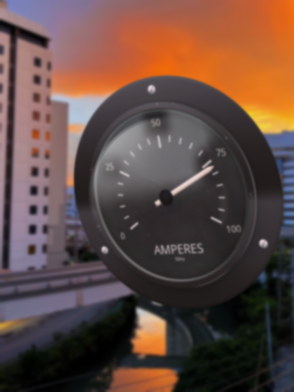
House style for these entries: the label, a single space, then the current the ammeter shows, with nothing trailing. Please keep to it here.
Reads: 77.5 A
